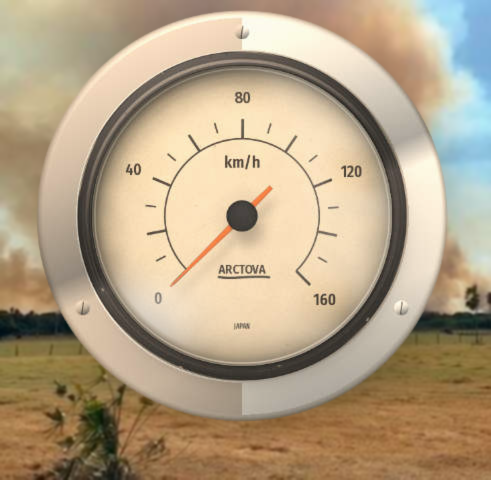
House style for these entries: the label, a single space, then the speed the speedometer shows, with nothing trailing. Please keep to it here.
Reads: 0 km/h
